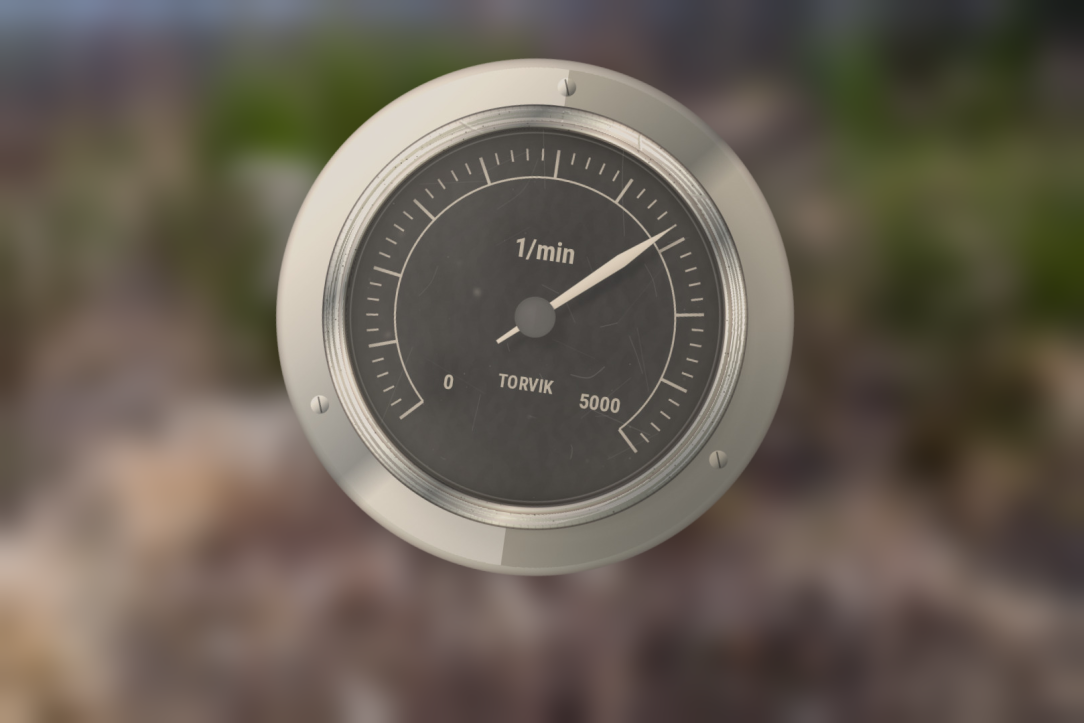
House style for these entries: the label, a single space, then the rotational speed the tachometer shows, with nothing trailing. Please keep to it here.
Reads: 3400 rpm
